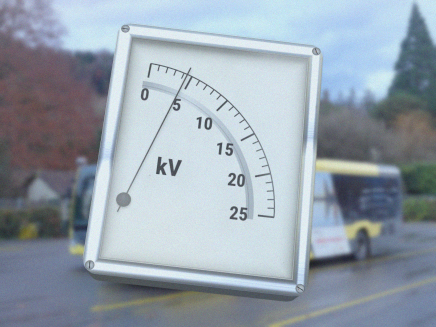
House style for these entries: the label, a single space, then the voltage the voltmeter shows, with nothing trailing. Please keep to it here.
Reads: 4.5 kV
